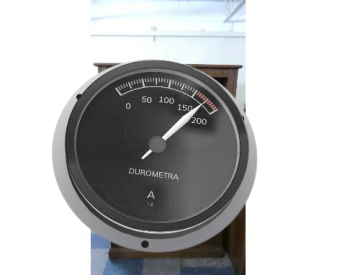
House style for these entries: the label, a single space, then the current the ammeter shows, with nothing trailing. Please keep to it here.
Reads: 175 A
